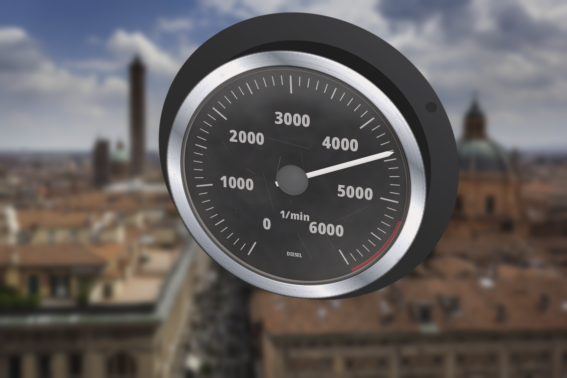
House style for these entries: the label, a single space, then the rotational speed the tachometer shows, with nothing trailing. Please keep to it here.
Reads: 4400 rpm
